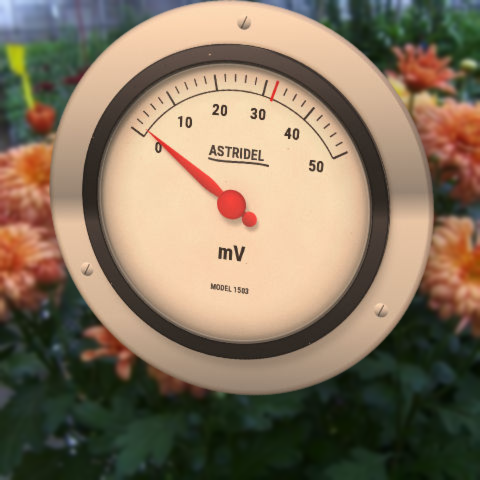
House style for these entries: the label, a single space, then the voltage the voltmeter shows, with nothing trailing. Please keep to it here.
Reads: 2 mV
